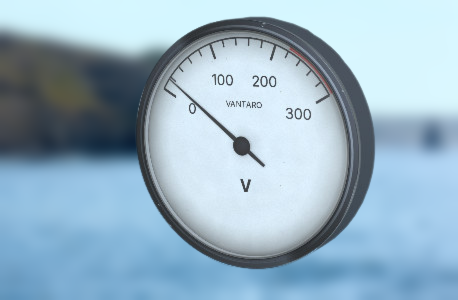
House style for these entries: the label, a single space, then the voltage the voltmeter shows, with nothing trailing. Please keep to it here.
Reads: 20 V
